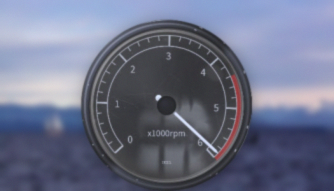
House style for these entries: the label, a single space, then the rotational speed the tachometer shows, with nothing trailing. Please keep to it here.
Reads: 5900 rpm
